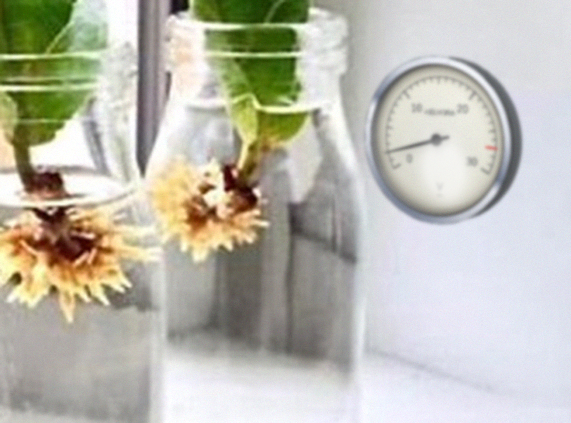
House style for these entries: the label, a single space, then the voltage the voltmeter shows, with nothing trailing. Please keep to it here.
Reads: 2 V
